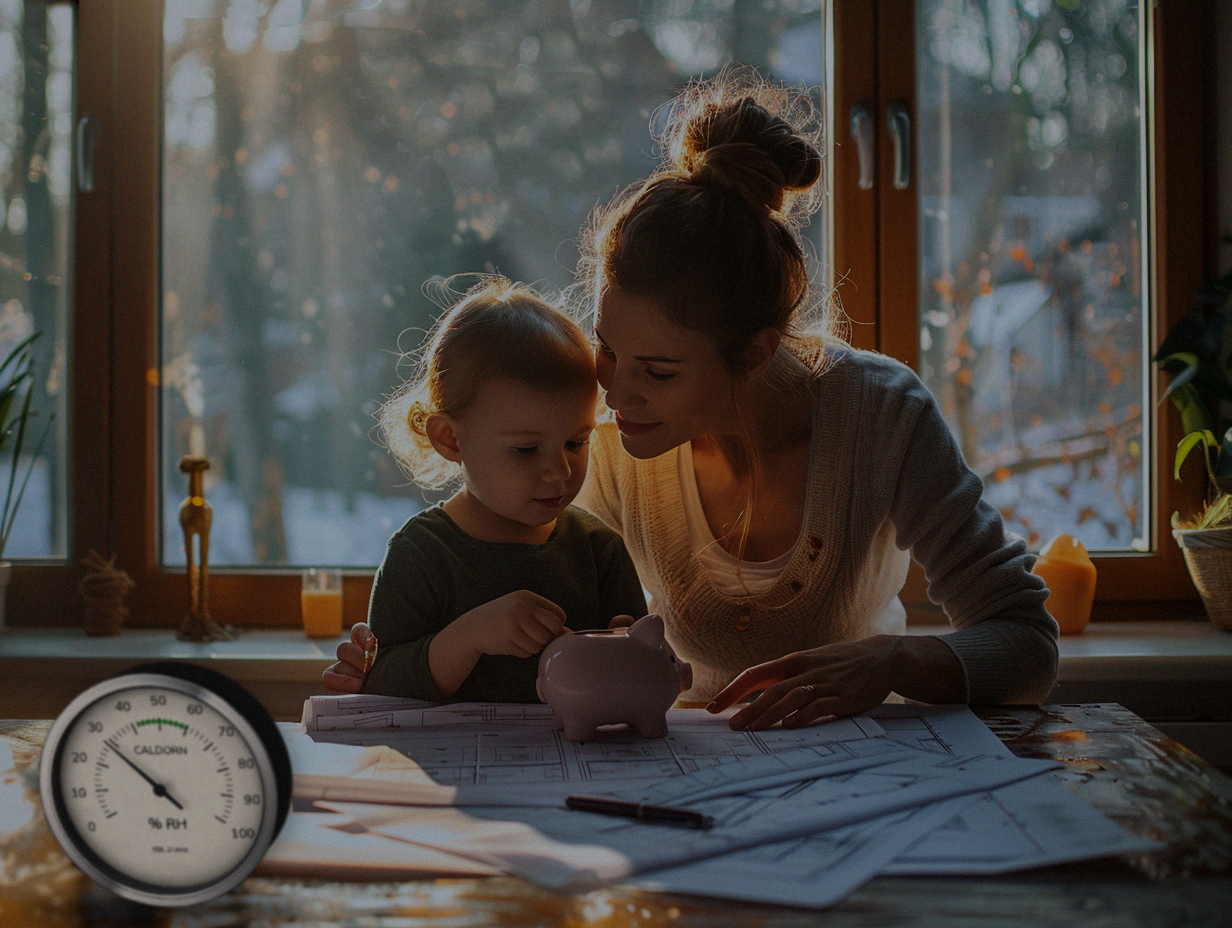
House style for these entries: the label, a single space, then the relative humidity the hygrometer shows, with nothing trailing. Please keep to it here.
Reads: 30 %
